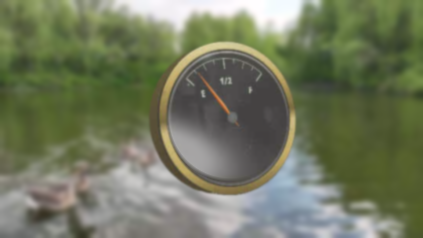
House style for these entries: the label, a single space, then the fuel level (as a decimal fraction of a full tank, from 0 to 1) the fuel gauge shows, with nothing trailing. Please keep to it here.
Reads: 0.125
